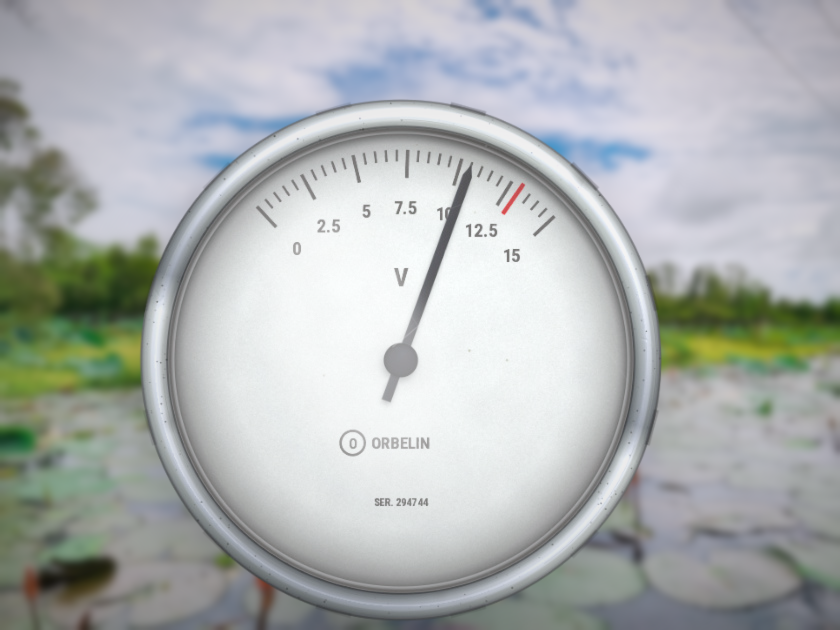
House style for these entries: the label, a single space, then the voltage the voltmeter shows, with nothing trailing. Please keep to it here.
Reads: 10.5 V
